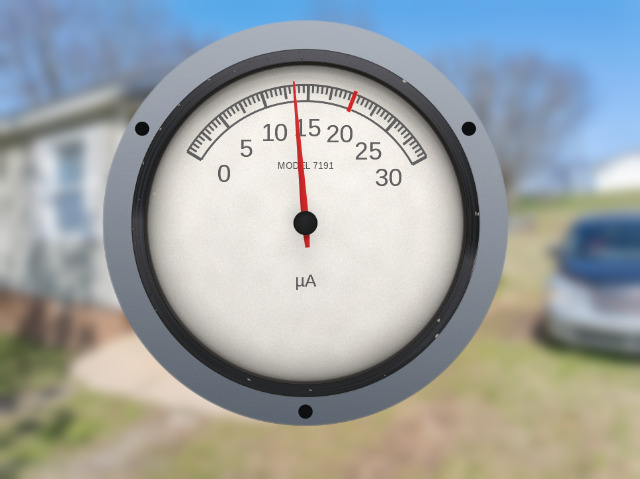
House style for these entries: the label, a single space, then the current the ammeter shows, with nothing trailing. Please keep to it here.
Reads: 13.5 µA
